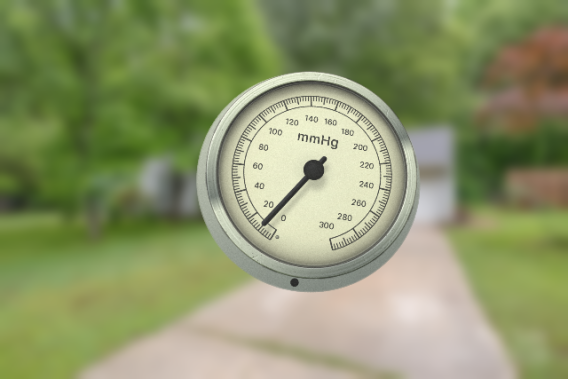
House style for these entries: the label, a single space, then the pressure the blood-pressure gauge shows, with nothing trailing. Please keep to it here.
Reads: 10 mmHg
